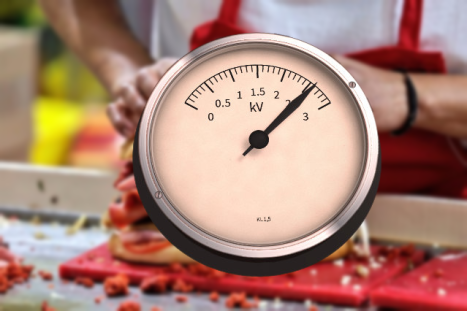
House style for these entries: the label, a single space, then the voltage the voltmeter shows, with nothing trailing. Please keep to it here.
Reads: 2.6 kV
